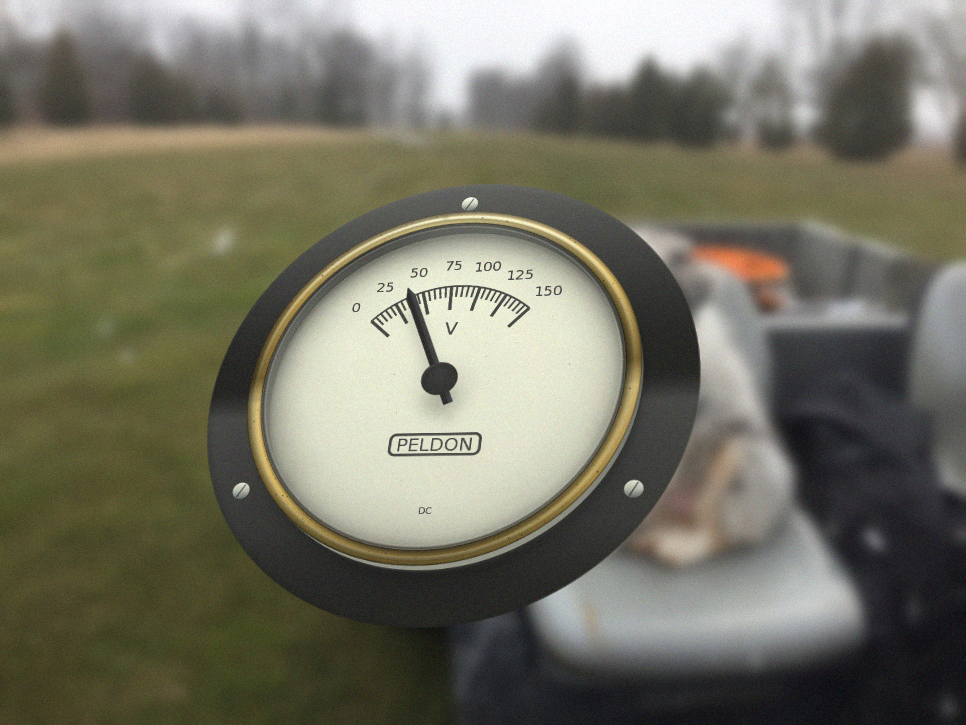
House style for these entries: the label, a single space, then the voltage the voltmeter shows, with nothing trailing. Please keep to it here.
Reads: 40 V
